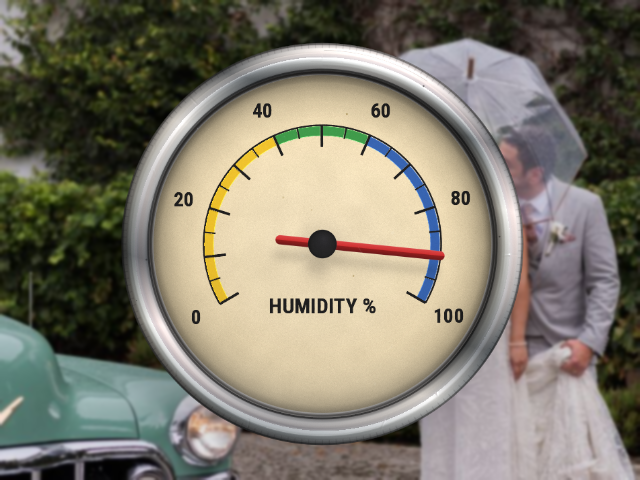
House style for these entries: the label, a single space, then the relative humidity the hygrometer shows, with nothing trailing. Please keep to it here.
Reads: 90 %
